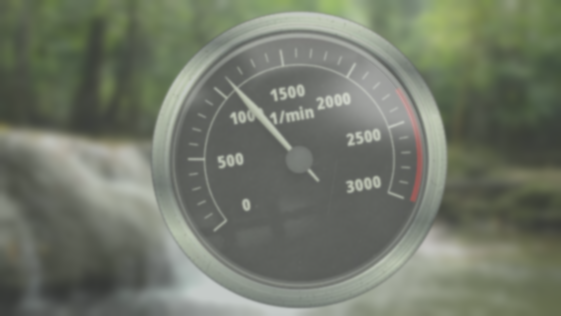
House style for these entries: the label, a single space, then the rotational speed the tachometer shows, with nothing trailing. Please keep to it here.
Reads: 1100 rpm
